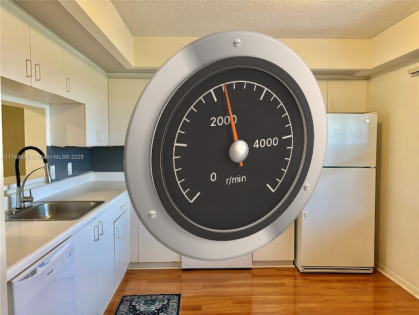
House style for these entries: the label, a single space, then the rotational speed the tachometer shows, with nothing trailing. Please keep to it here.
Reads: 2200 rpm
